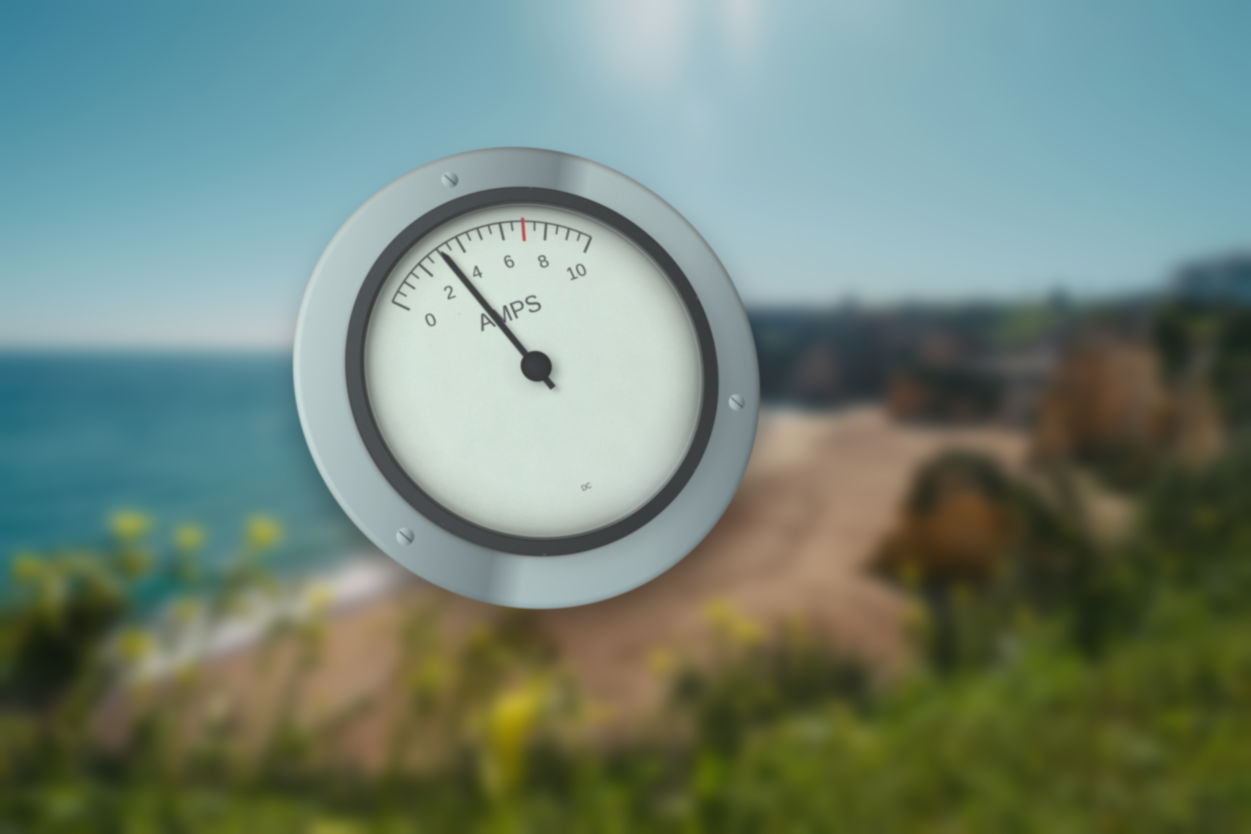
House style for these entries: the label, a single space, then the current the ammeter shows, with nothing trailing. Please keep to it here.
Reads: 3 A
